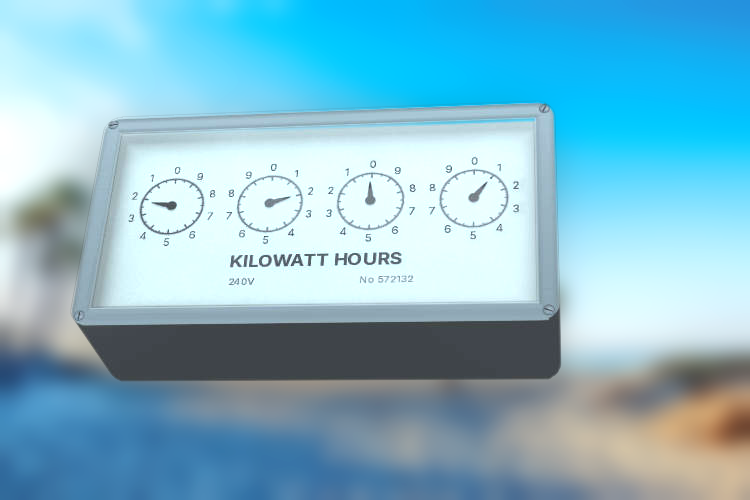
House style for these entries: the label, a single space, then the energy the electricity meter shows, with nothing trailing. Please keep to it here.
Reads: 2201 kWh
